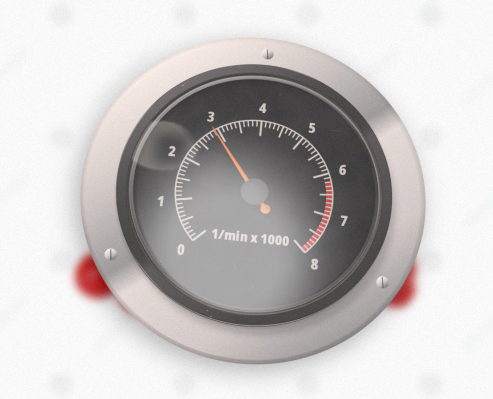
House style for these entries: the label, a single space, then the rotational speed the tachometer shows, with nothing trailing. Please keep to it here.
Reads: 2900 rpm
